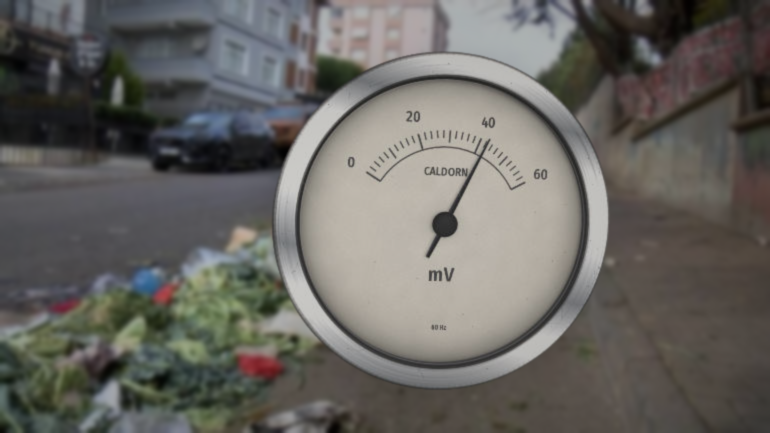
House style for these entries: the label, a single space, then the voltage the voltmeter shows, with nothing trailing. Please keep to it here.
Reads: 42 mV
